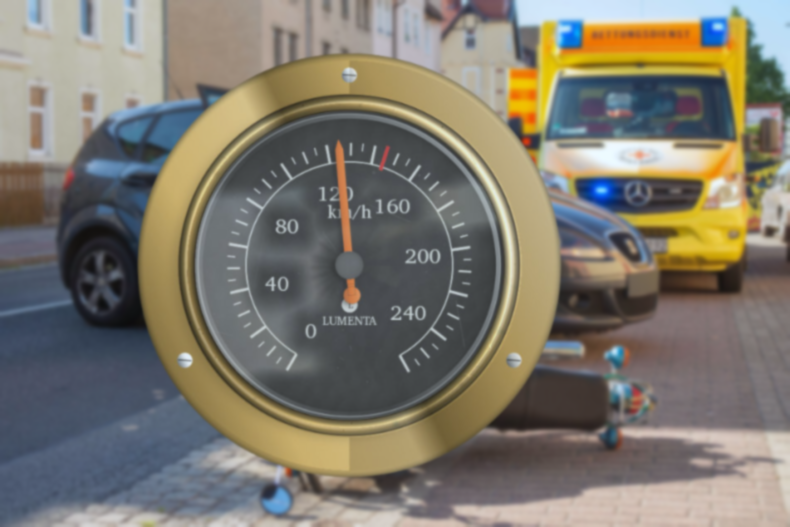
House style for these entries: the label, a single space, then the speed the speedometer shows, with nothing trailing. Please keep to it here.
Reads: 125 km/h
